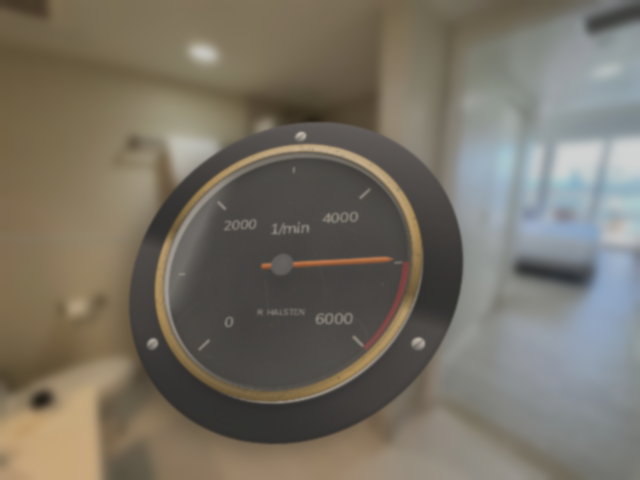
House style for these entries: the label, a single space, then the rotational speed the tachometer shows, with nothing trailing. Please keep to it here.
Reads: 5000 rpm
